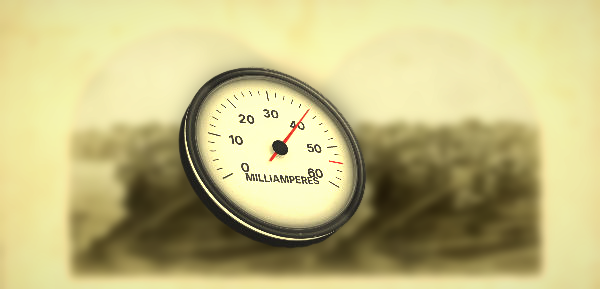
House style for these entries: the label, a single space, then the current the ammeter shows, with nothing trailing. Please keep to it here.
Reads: 40 mA
